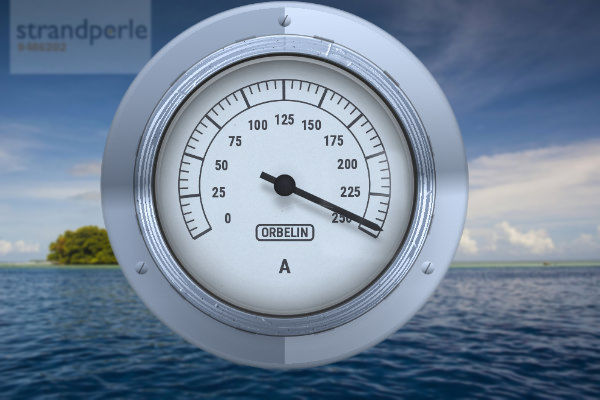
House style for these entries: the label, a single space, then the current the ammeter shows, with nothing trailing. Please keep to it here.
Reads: 245 A
